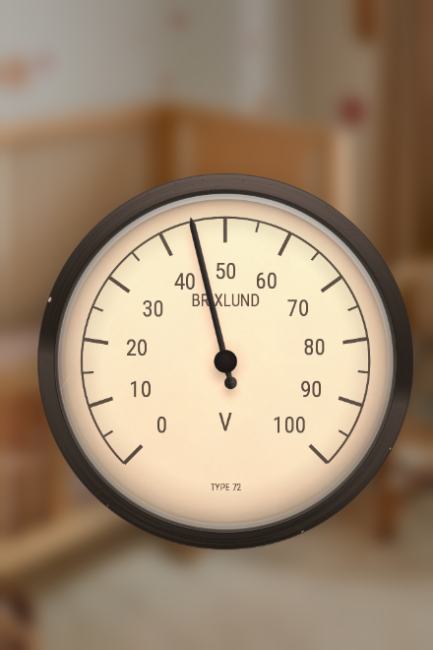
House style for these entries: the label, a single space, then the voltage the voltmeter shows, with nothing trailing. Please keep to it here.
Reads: 45 V
